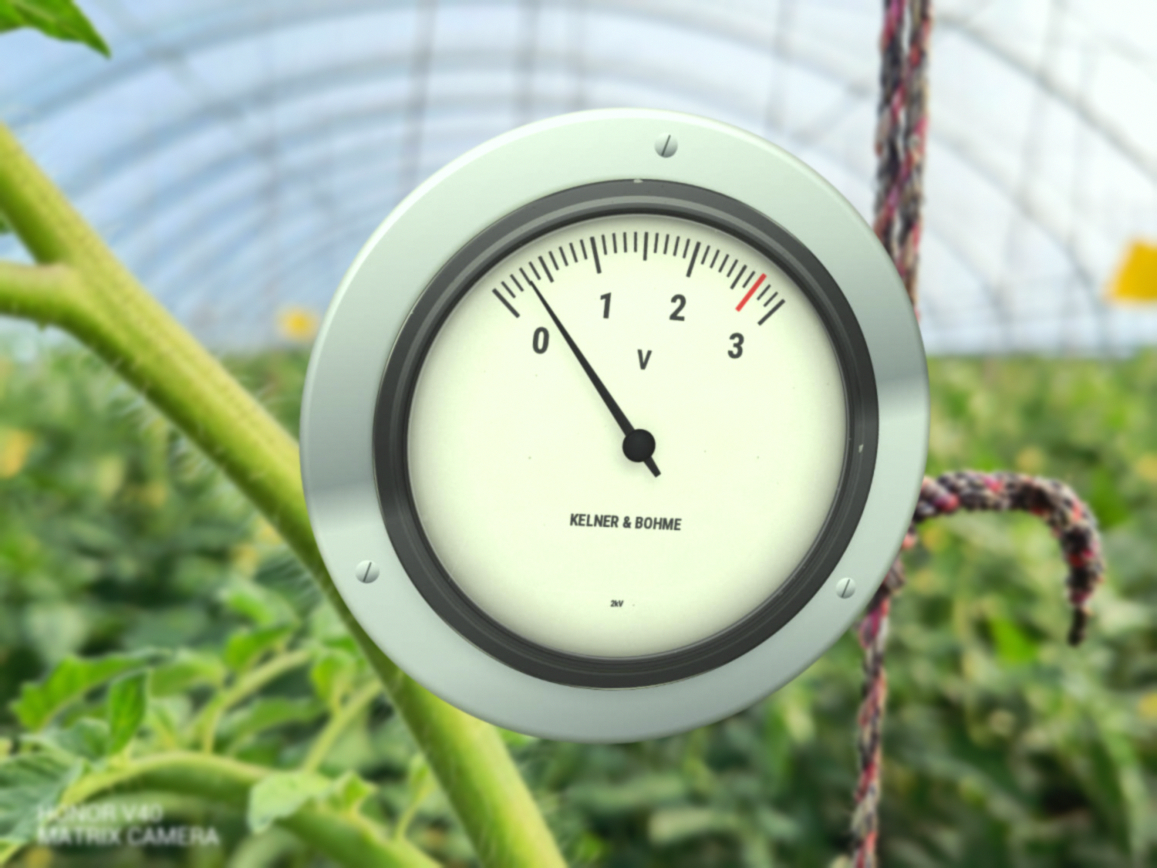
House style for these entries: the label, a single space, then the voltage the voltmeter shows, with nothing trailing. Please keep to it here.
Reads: 0.3 V
